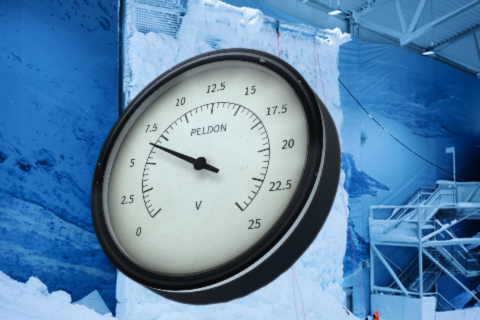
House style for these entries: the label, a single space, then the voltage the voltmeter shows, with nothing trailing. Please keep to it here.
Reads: 6.5 V
